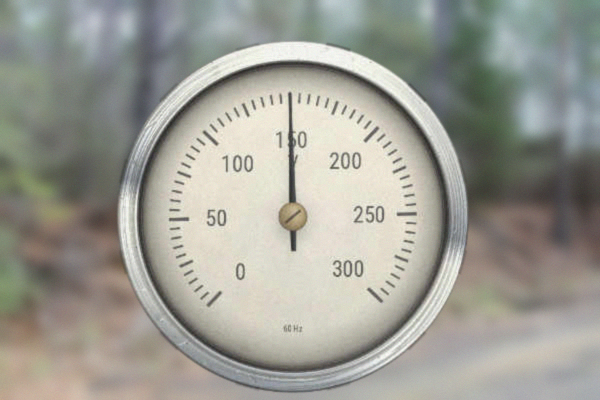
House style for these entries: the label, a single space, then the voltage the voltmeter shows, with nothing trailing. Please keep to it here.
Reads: 150 V
